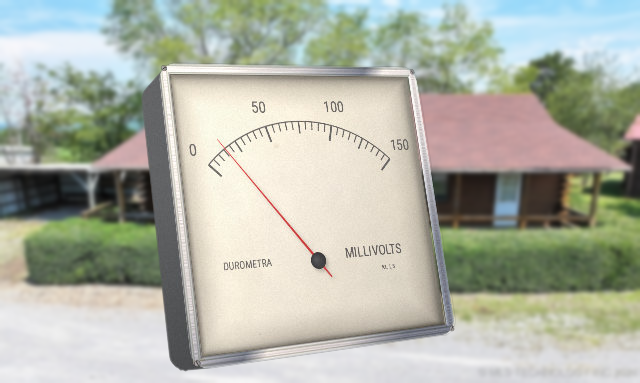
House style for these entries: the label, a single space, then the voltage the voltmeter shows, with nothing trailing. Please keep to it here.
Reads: 15 mV
